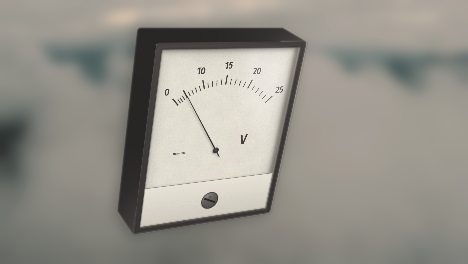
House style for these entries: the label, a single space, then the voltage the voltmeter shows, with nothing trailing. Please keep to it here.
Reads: 5 V
